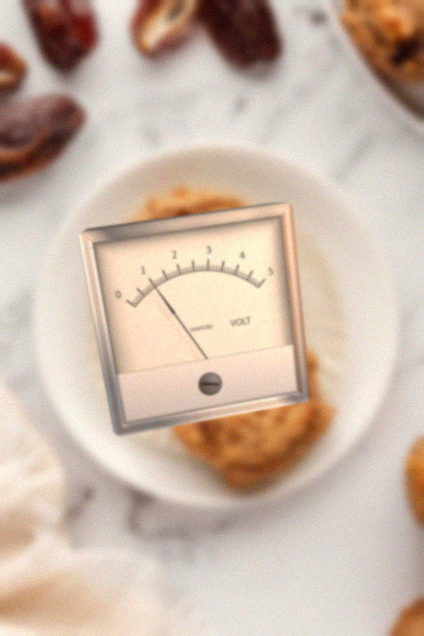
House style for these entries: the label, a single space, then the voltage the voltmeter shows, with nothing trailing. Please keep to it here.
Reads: 1 V
